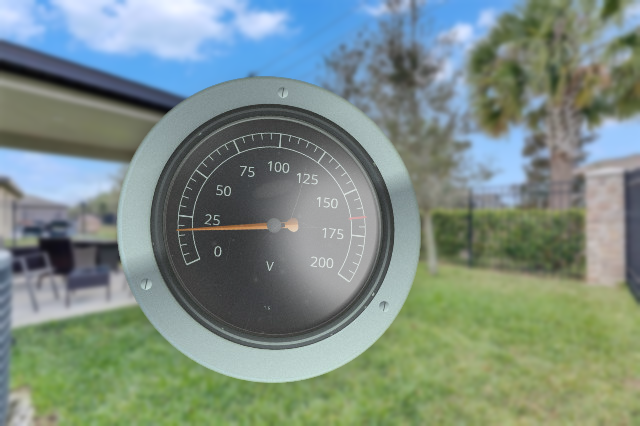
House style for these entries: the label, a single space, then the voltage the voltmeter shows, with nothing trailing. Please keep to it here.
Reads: 17.5 V
